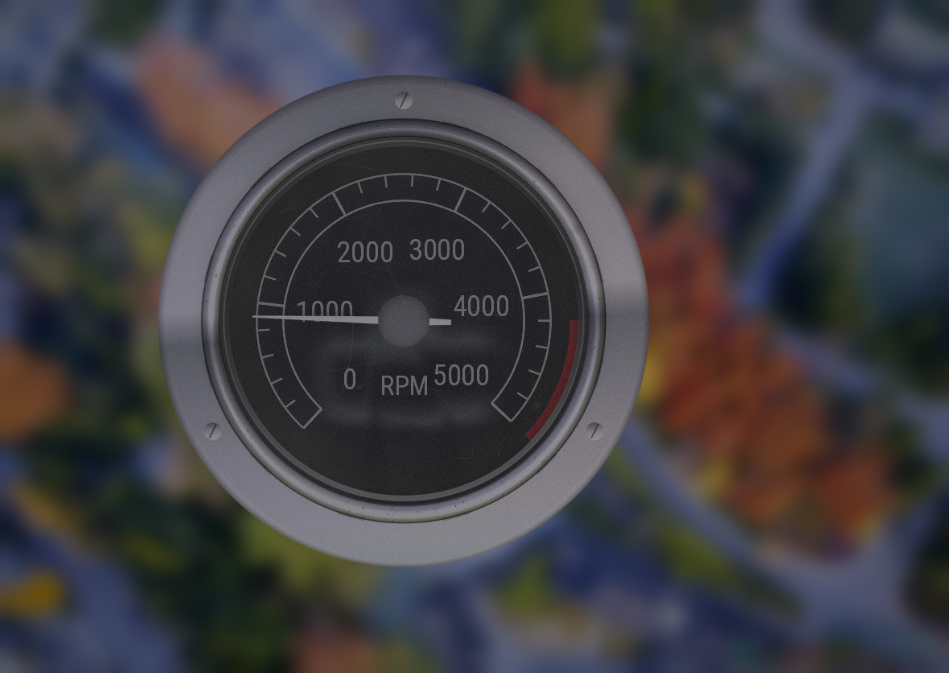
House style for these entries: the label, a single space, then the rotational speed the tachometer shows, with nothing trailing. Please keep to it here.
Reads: 900 rpm
